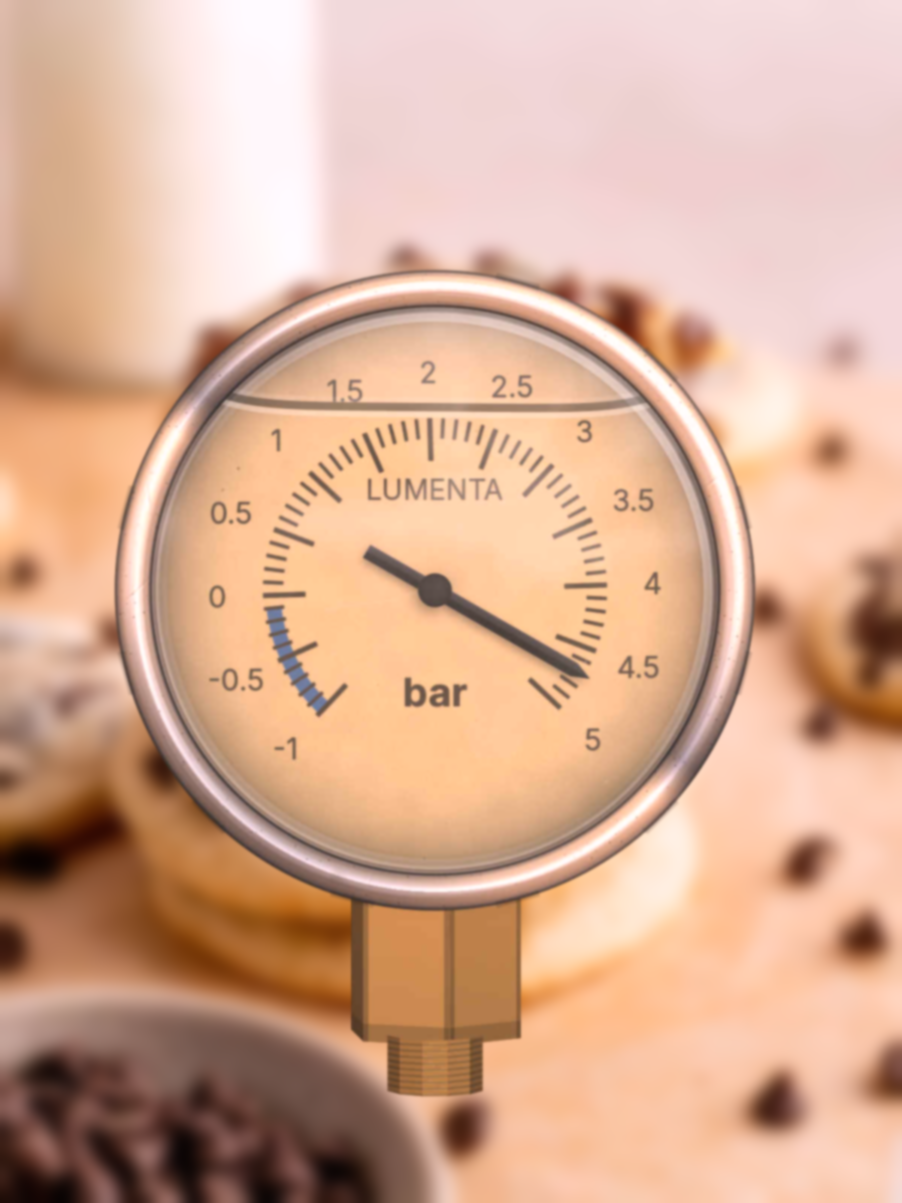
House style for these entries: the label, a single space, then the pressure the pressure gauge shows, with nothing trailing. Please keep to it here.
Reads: 4.7 bar
